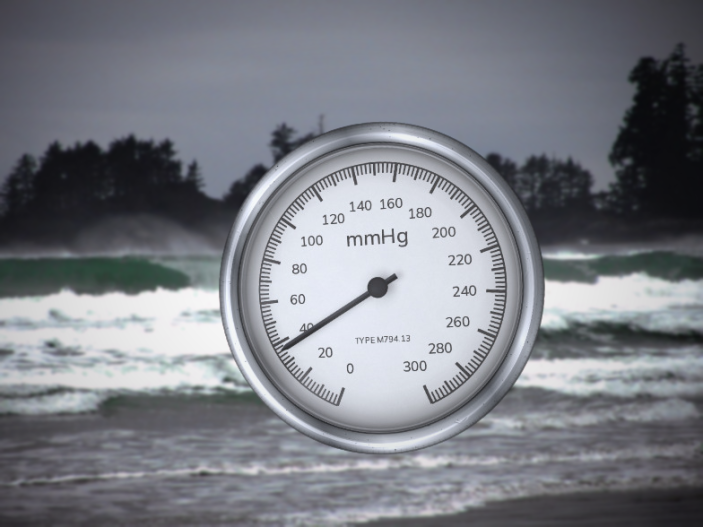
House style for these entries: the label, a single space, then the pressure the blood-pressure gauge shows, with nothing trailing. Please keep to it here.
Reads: 36 mmHg
